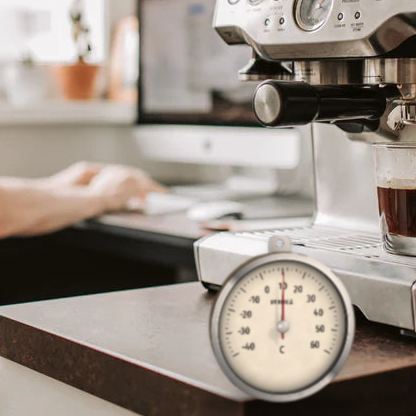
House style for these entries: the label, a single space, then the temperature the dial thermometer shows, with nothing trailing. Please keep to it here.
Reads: 10 °C
